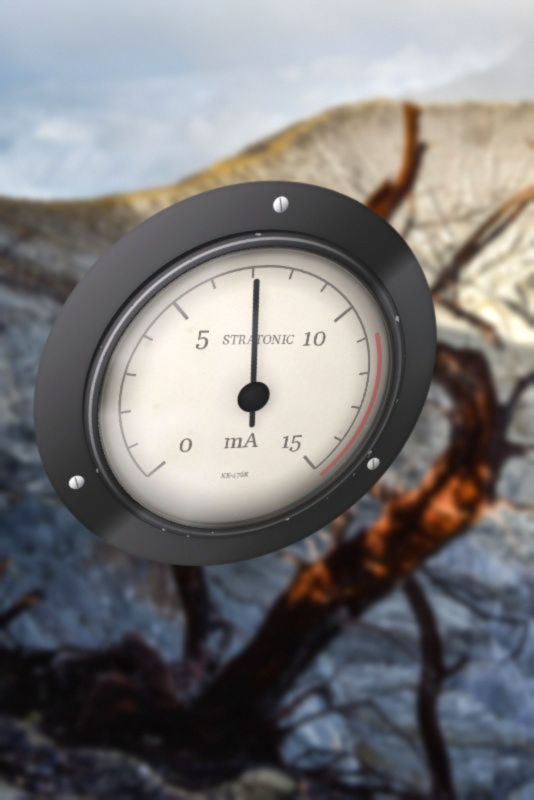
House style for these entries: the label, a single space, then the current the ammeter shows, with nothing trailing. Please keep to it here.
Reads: 7 mA
